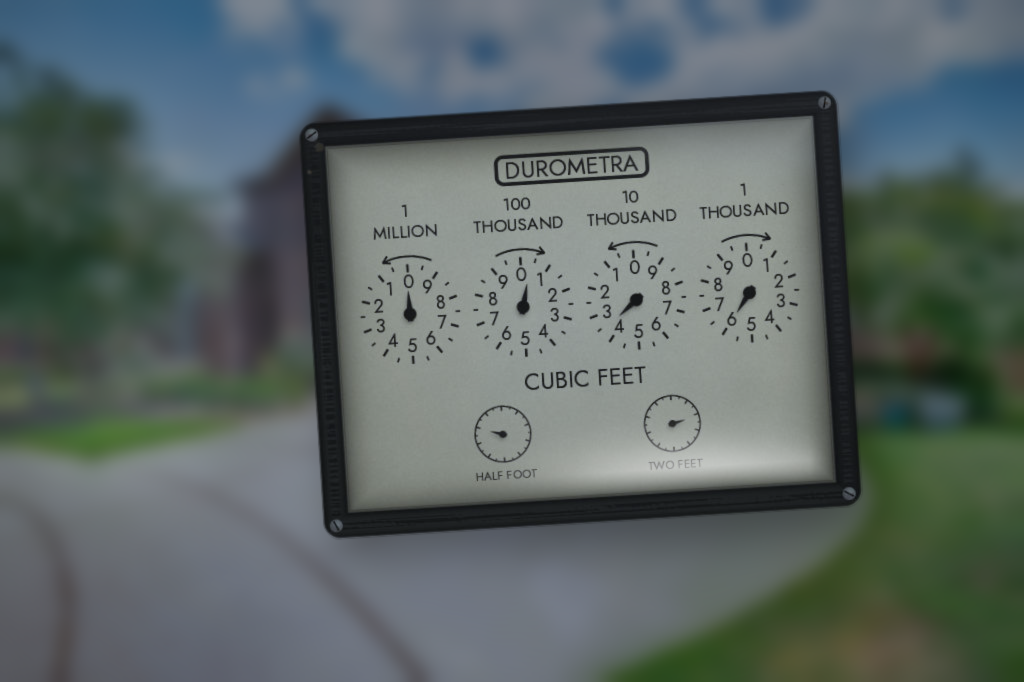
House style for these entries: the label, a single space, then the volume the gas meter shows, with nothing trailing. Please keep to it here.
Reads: 3600 ft³
